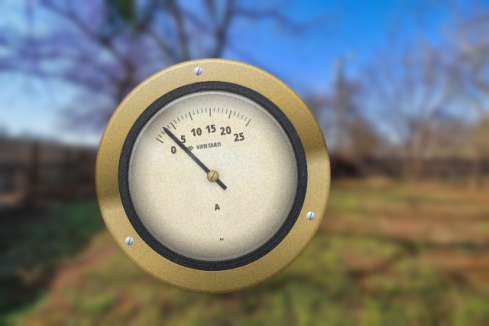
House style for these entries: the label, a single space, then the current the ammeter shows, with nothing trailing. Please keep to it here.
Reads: 3 A
